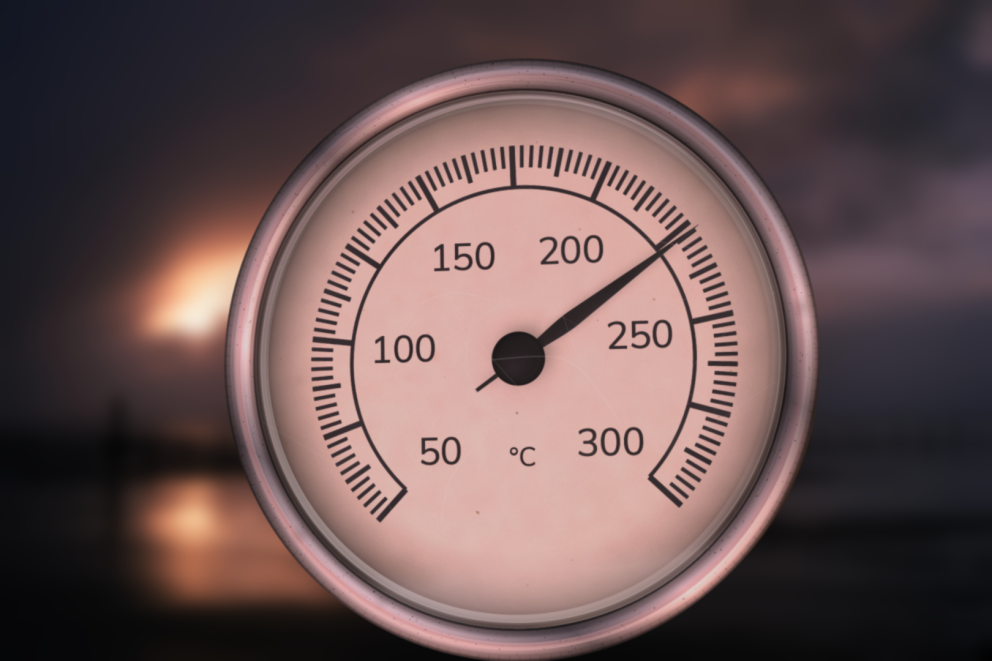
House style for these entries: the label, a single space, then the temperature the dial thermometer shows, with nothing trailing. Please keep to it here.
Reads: 227.5 °C
